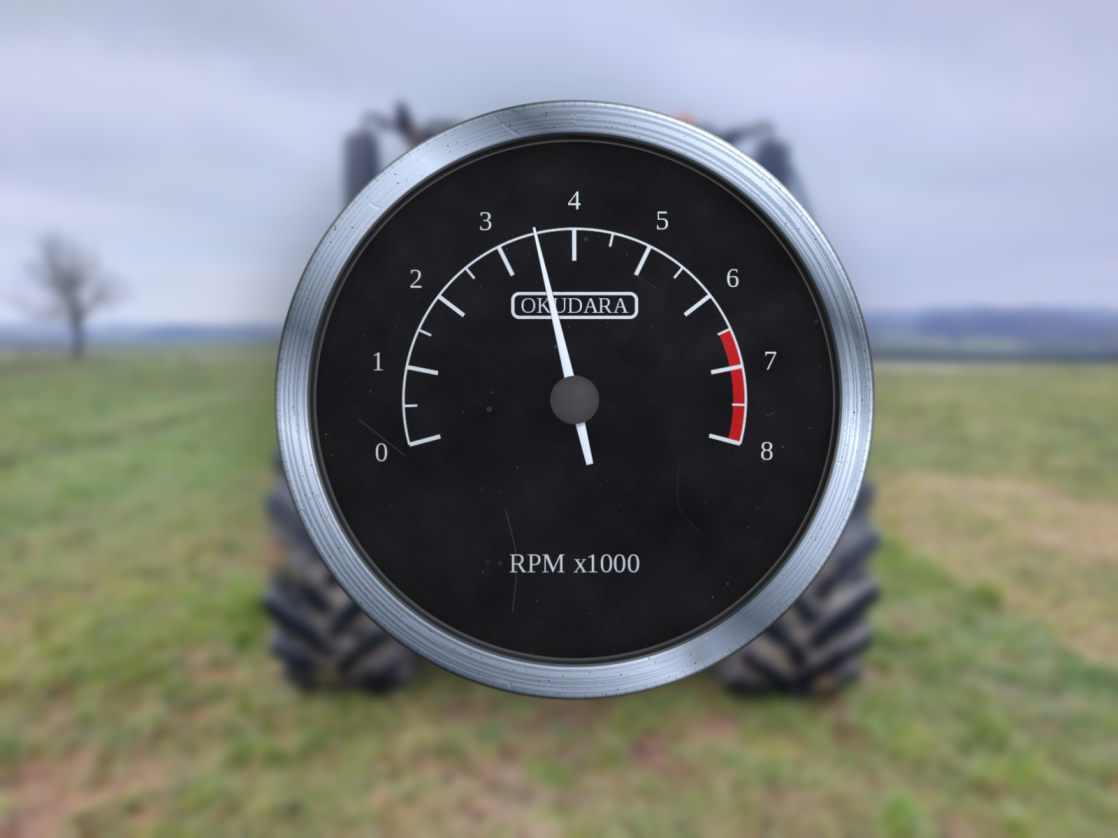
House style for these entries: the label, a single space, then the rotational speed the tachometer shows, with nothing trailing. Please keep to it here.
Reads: 3500 rpm
